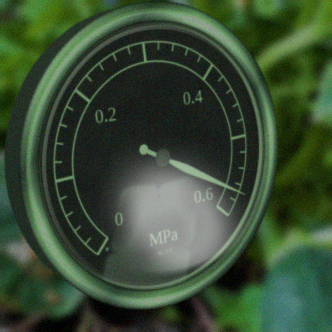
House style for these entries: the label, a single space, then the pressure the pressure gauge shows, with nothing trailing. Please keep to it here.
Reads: 0.57 MPa
